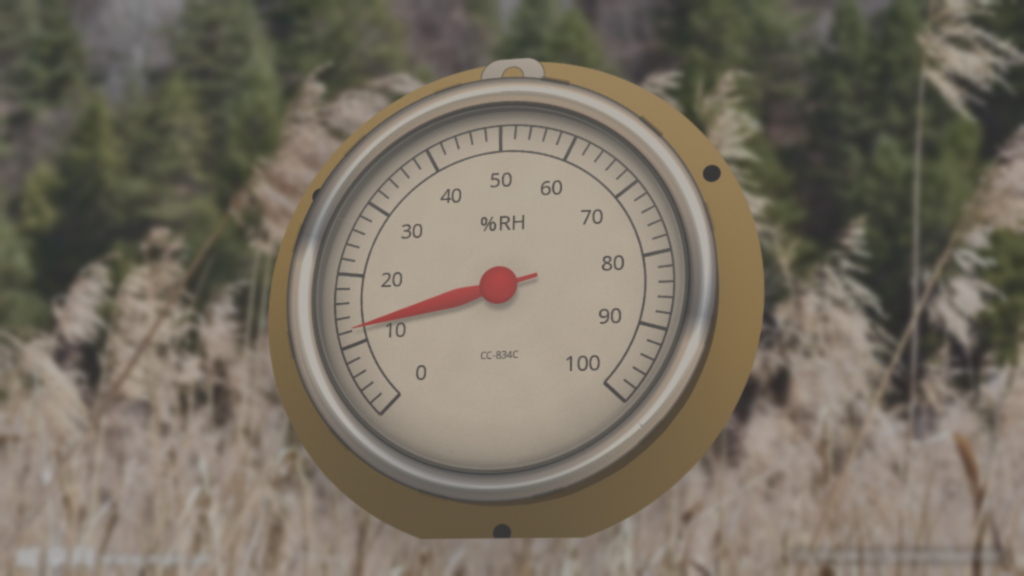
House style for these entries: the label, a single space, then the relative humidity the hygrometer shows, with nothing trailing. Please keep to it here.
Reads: 12 %
